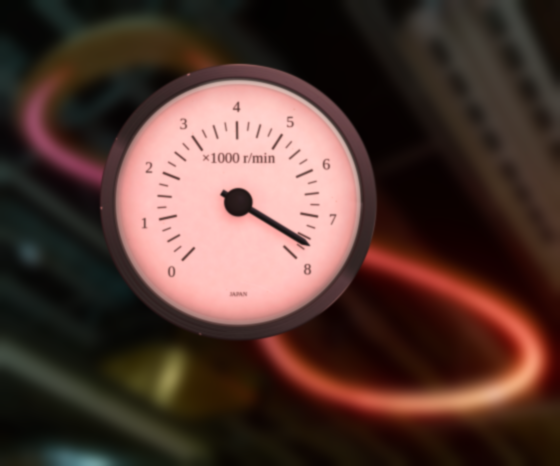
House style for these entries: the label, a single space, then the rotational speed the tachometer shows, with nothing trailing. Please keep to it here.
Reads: 7625 rpm
